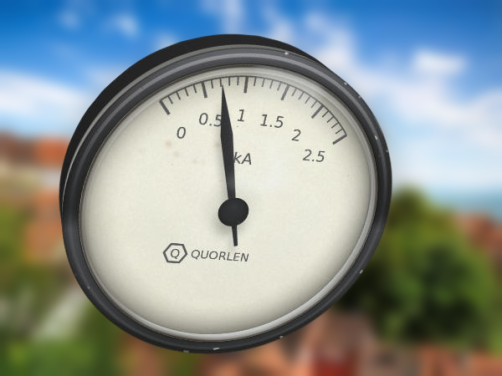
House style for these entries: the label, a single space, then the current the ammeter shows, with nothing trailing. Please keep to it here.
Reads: 0.7 kA
